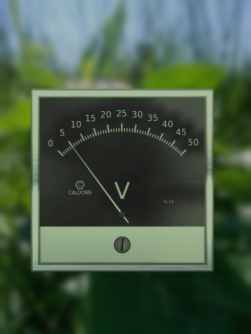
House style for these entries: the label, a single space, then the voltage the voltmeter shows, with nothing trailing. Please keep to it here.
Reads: 5 V
